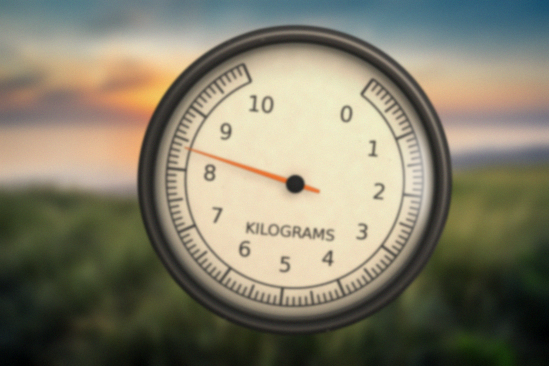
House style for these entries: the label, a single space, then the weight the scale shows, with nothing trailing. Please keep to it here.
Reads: 8.4 kg
